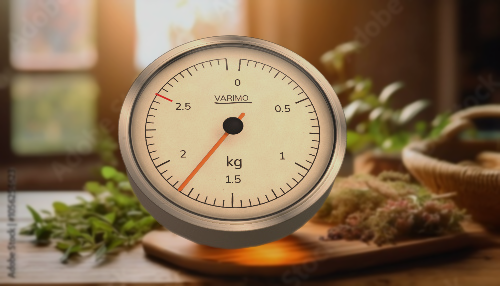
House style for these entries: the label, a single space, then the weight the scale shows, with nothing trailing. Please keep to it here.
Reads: 1.8 kg
